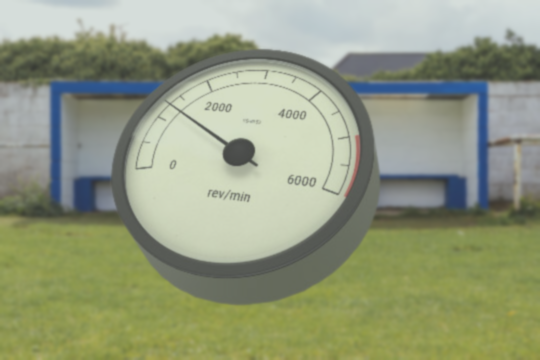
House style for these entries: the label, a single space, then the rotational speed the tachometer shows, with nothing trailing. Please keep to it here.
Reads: 1250 rpm
